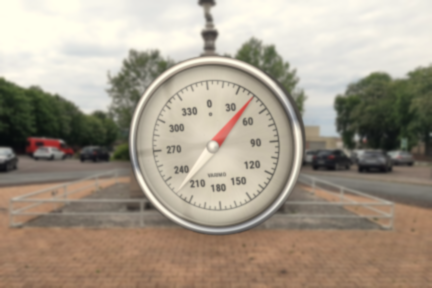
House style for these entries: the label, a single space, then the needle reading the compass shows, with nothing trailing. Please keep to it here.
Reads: 45 °
